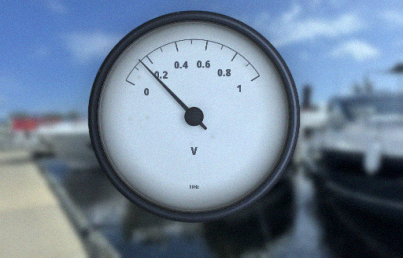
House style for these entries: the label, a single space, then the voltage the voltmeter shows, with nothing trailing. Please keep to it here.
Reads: 0.15 V
